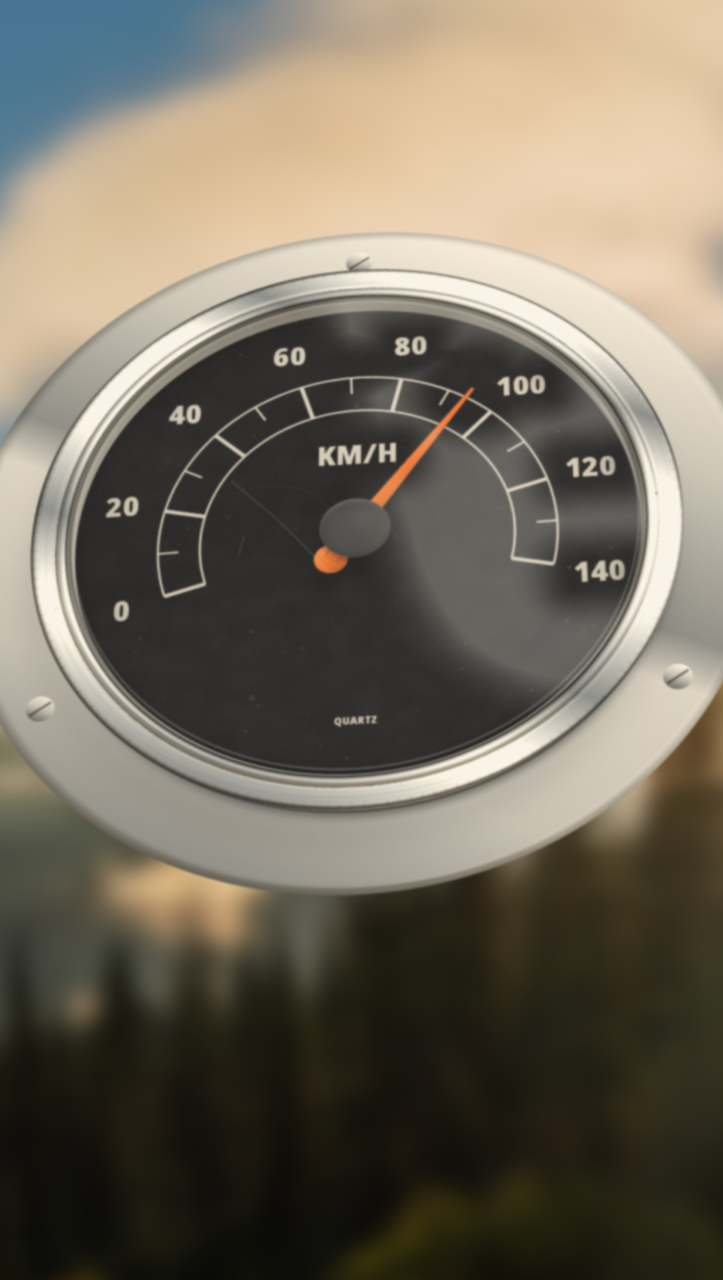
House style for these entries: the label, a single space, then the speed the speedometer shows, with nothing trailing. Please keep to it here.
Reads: 95 km/h
